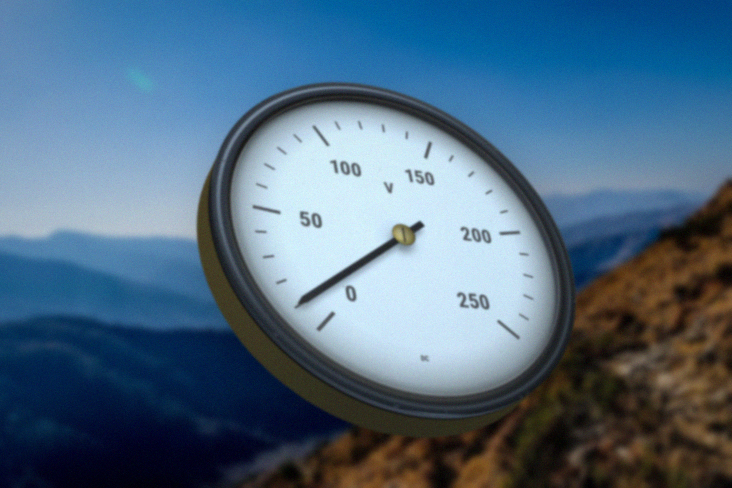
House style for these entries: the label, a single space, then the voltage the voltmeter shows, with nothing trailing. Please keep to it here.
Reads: 10 V
